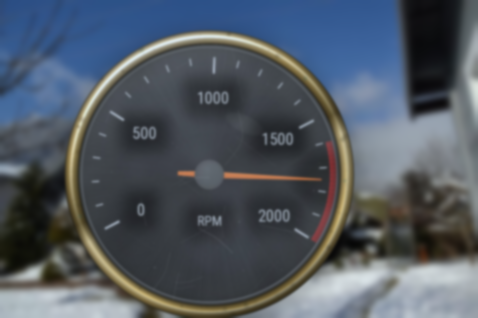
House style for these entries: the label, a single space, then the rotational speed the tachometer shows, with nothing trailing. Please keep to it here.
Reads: 1750 rpm
